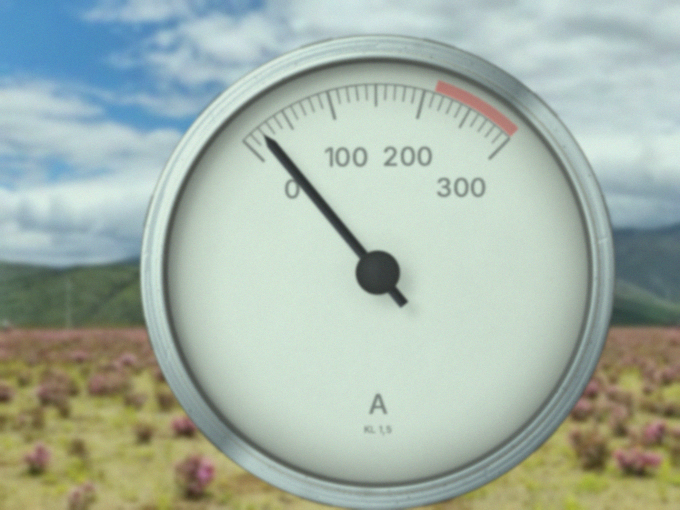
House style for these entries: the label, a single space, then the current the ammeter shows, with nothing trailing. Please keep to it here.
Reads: 20 A
